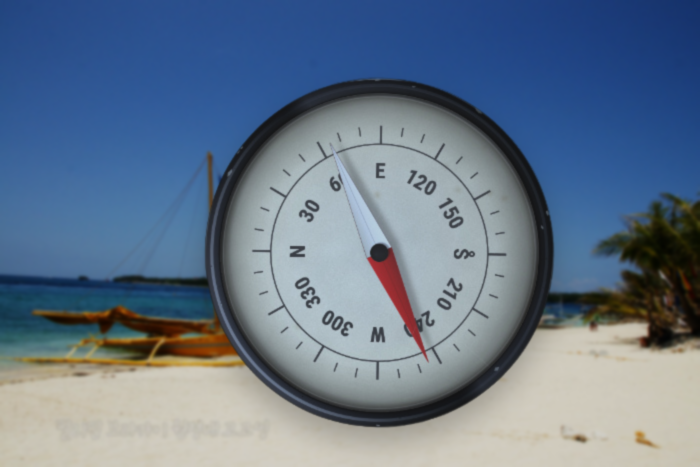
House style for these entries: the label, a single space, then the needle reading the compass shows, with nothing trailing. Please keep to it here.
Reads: 245 °
